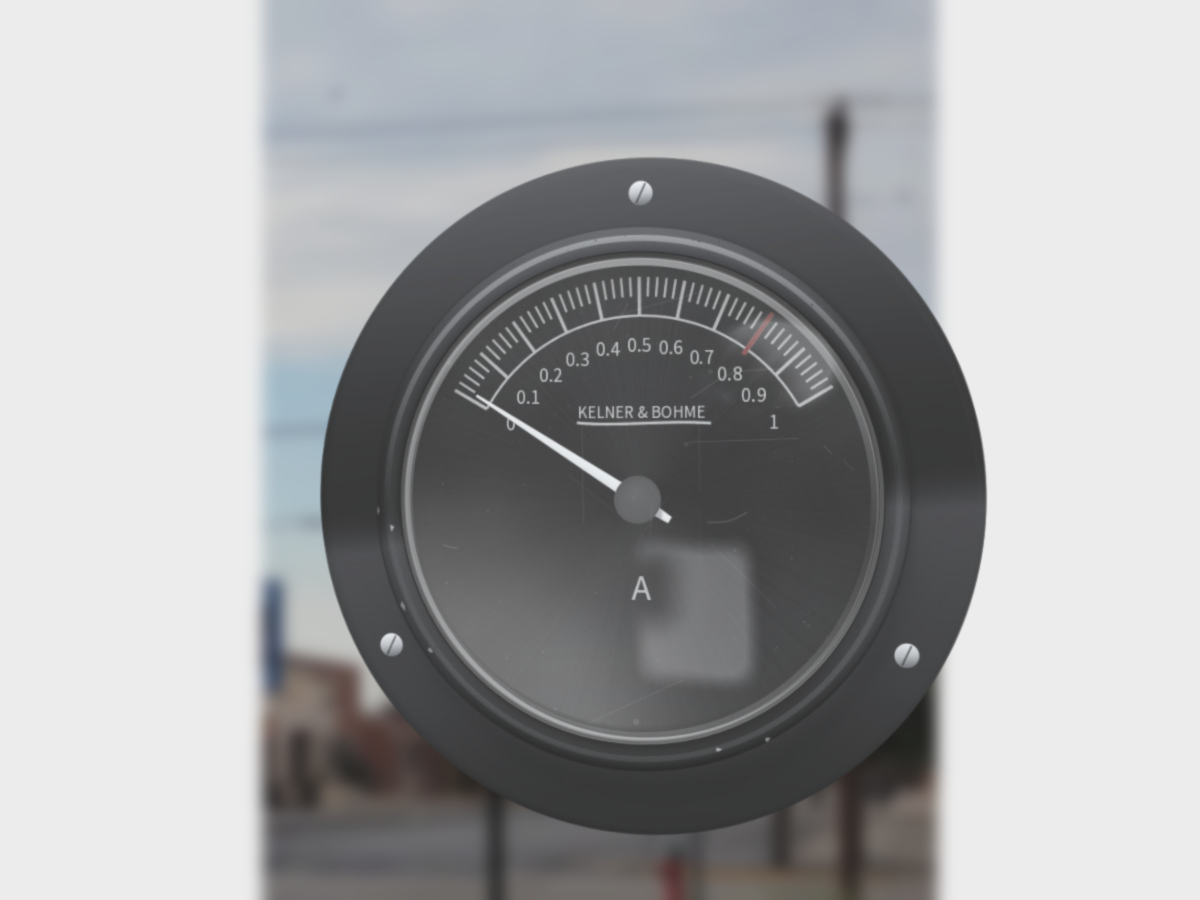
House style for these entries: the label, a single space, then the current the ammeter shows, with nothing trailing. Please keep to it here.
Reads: 0.02 A
